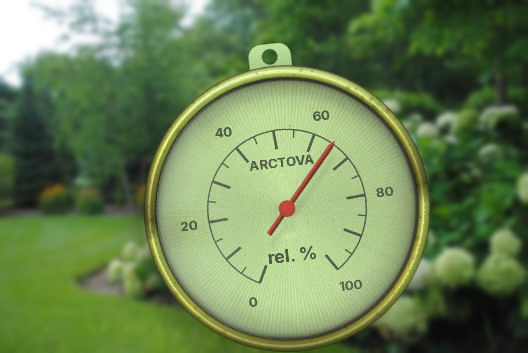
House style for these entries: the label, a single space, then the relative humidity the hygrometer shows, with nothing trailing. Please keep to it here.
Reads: 65 %
